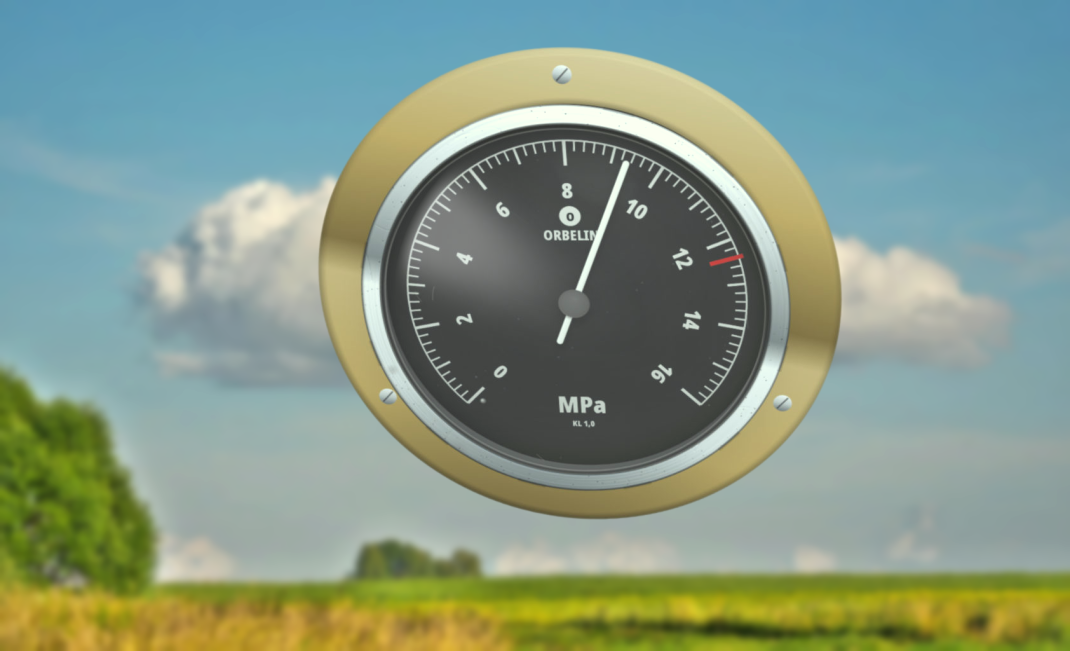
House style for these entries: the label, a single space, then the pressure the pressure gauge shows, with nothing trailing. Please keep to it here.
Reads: 9.3 MPa
